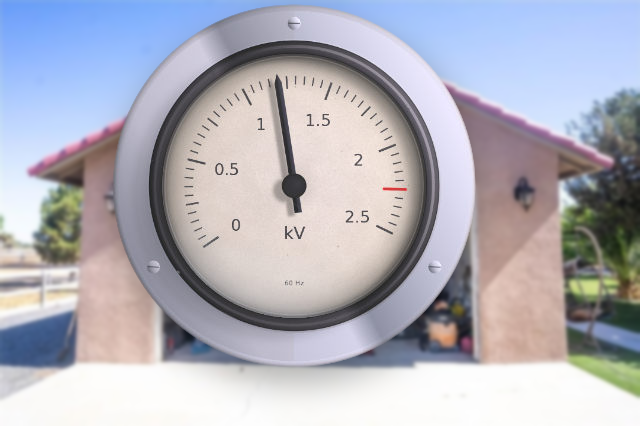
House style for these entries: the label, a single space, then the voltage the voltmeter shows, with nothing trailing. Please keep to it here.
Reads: 1.2 kV
